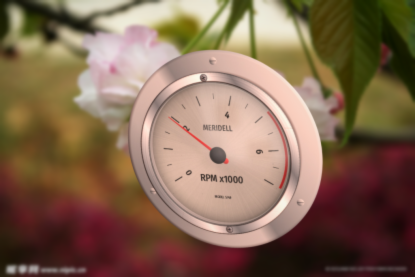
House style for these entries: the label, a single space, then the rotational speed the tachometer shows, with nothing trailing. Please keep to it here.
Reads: 2000 rpm
